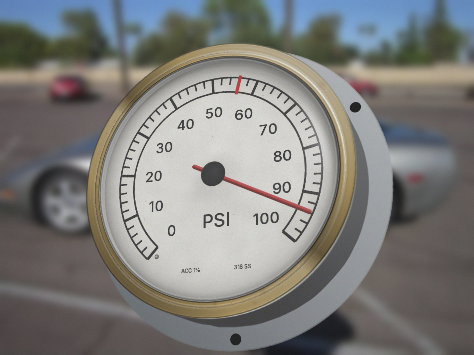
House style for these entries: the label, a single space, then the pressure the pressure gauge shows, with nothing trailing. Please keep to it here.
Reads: 94 psi
